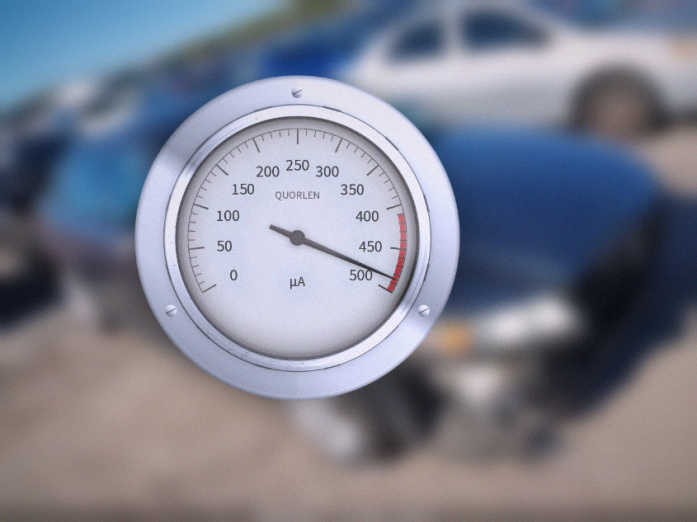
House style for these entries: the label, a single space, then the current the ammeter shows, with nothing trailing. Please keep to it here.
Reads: 485 µA
